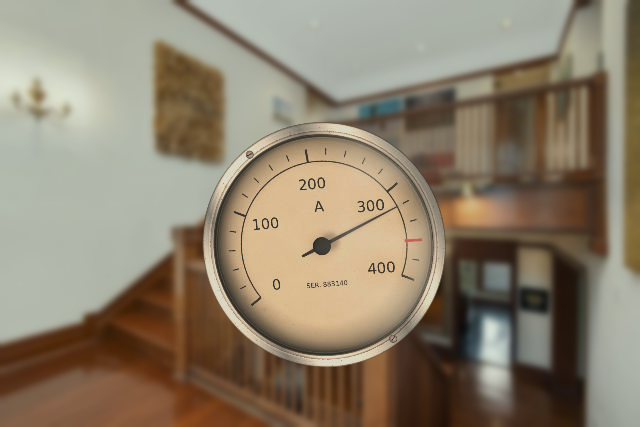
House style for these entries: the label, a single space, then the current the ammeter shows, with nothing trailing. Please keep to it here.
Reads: 320 A
